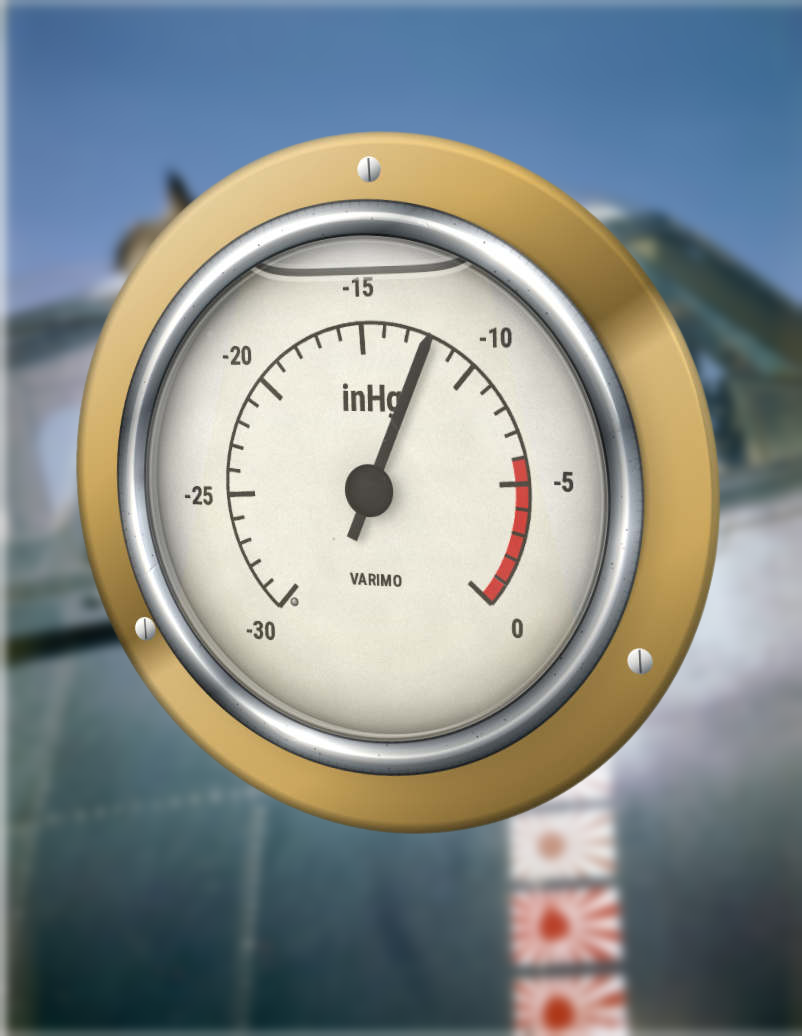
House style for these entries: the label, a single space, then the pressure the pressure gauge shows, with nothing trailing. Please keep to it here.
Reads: -12 inHg
